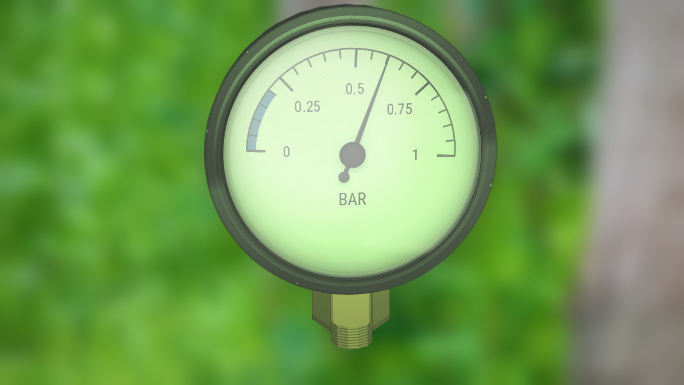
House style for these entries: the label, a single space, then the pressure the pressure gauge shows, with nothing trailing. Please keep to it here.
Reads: 0.6 bar
